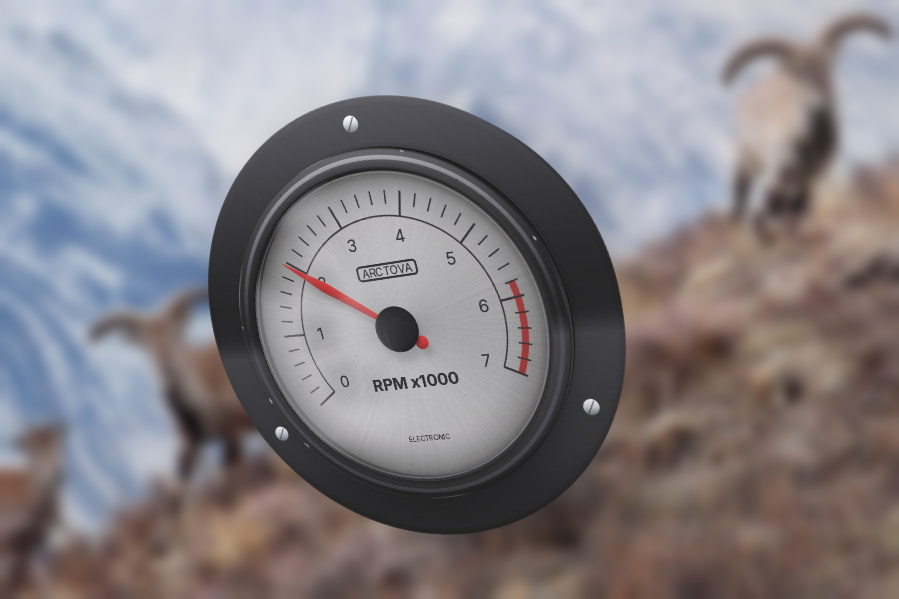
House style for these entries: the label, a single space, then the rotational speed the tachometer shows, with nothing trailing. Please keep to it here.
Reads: 2000 rpm
